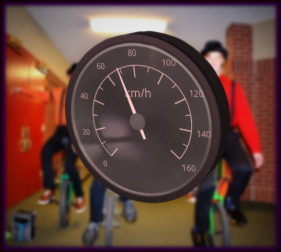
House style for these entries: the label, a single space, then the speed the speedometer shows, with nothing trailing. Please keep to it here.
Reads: 70 km/h
